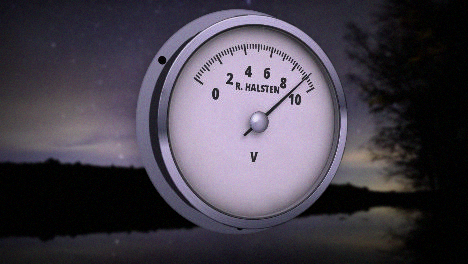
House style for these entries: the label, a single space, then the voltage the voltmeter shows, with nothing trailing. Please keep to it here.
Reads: 9 V
